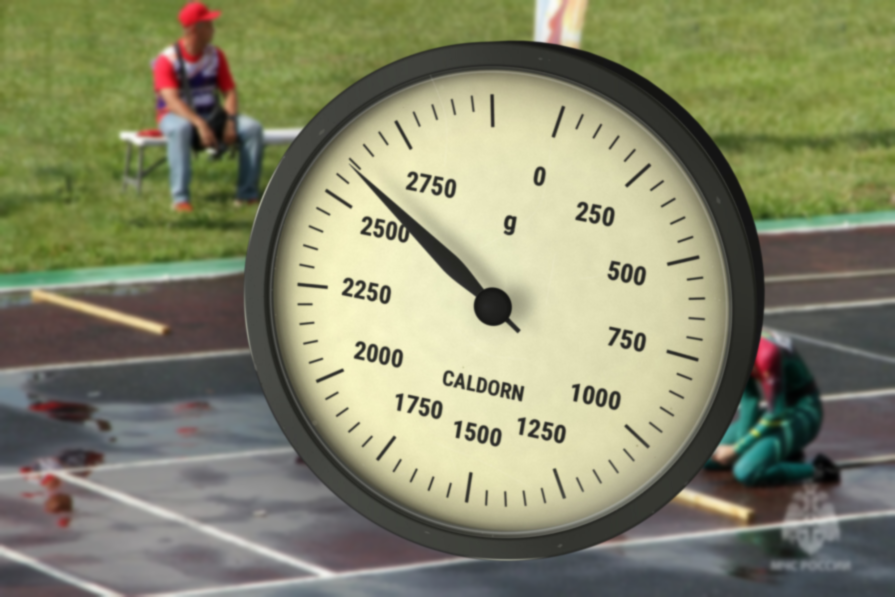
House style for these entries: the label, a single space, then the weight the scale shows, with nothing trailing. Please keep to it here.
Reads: 2600 g
